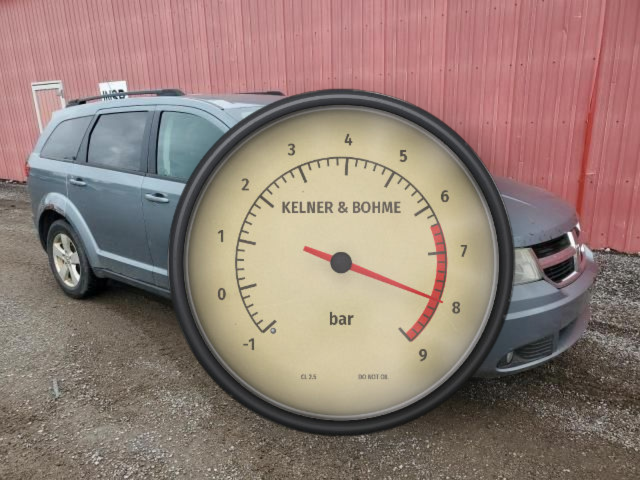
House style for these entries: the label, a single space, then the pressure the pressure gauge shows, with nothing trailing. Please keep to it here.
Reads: 8 bar
